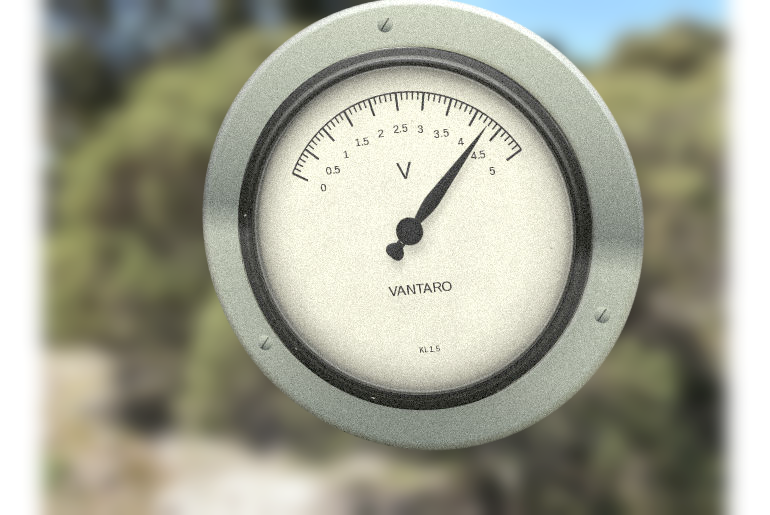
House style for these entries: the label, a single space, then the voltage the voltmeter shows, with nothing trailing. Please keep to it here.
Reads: 4.3 V
